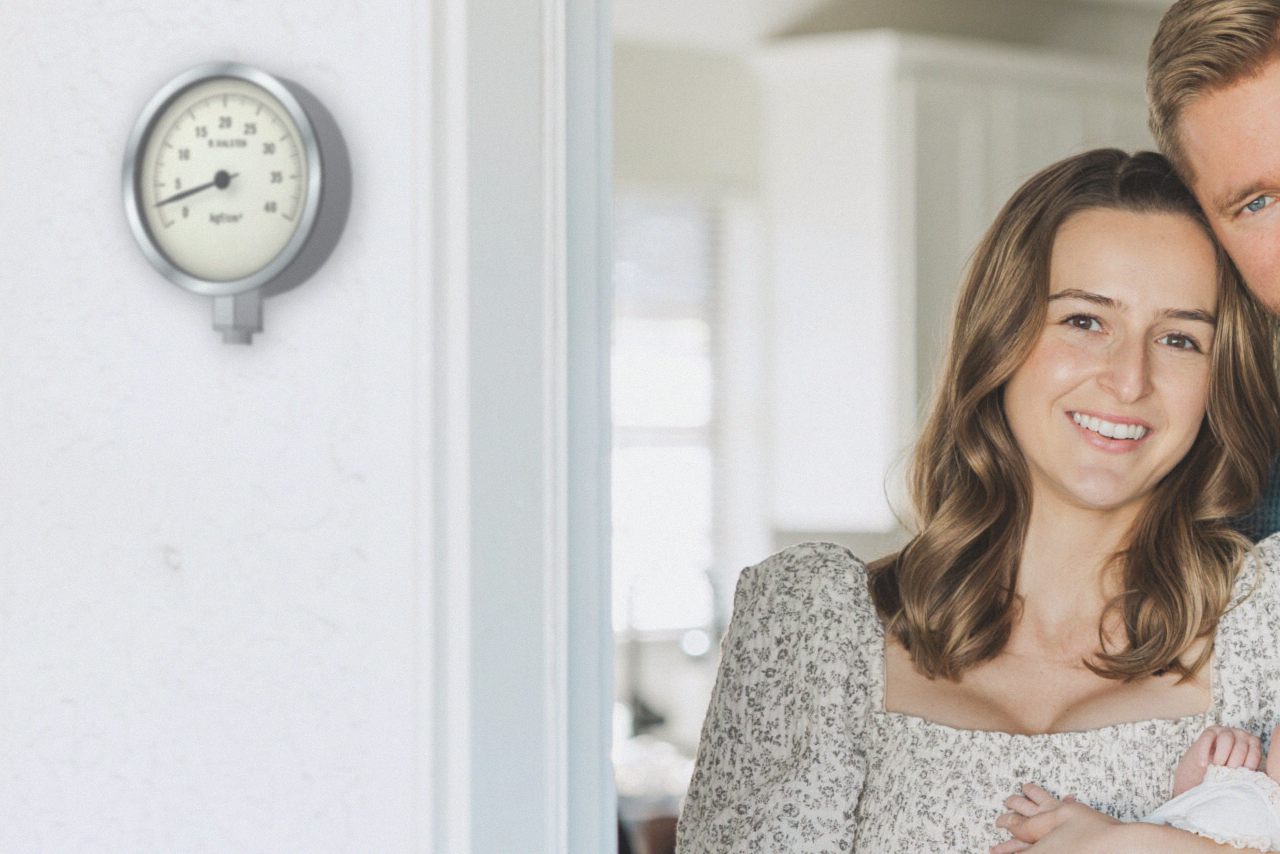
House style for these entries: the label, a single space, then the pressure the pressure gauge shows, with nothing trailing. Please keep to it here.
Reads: 2.5 kg/cm²
